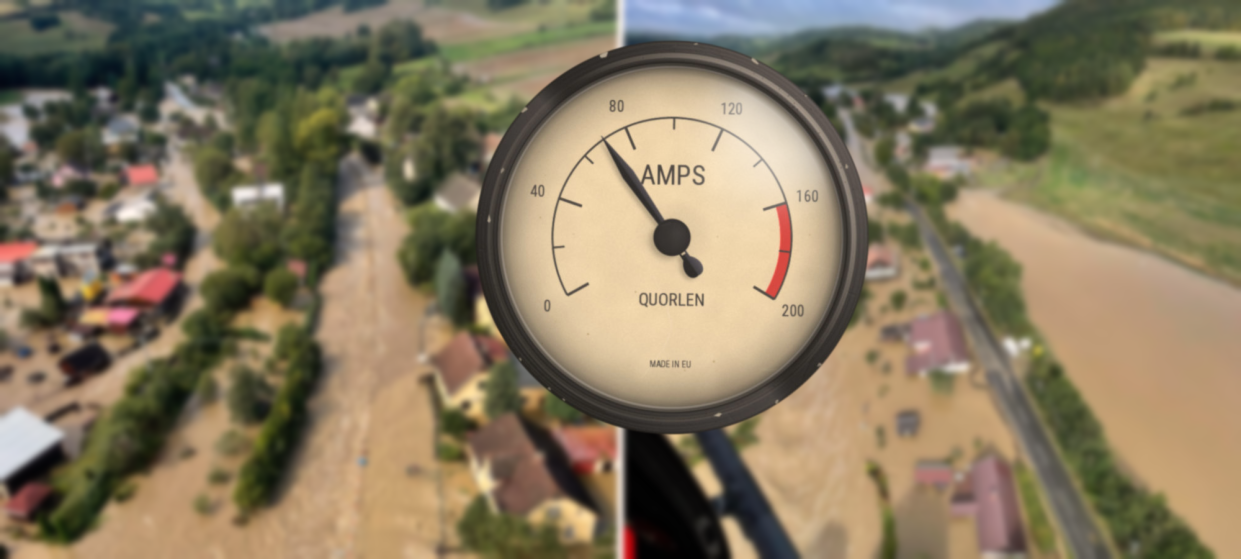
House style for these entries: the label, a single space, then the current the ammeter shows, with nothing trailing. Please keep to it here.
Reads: 70 A
